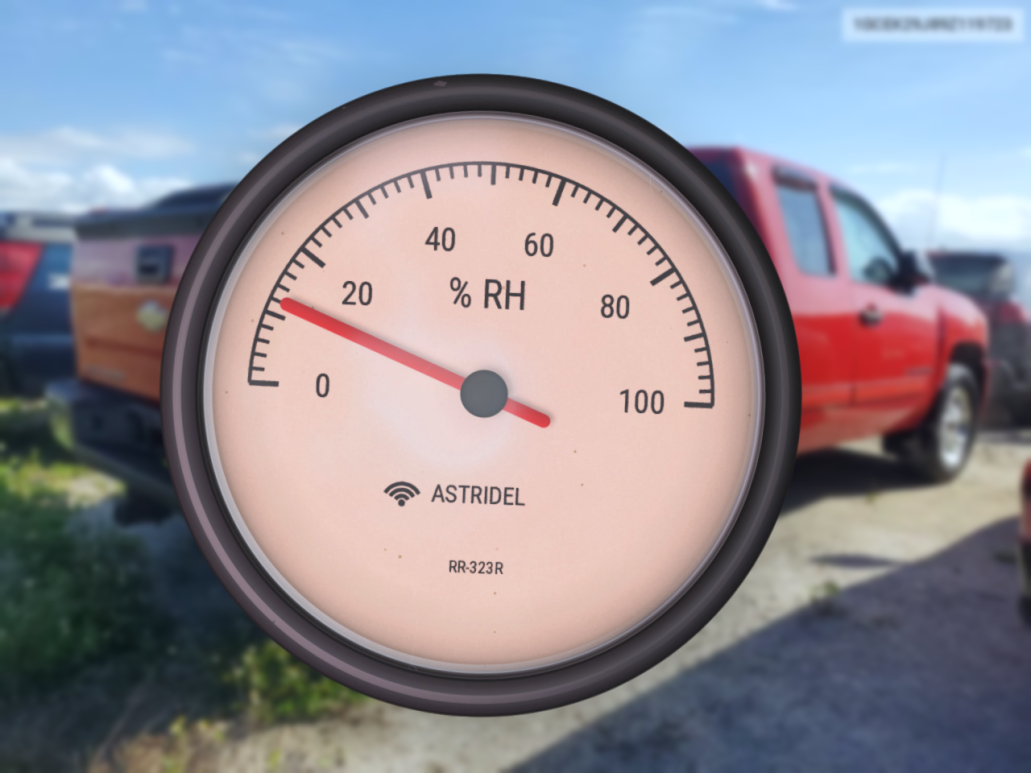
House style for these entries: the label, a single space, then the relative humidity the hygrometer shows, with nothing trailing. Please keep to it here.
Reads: 12 %
